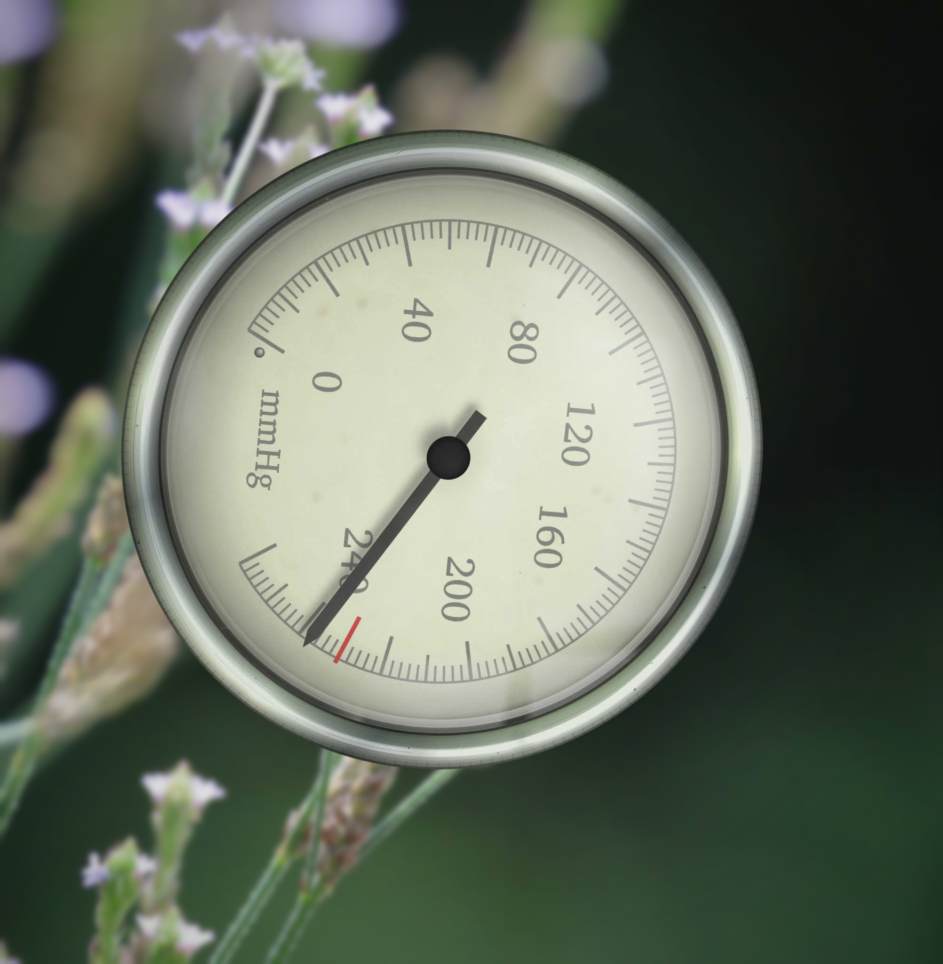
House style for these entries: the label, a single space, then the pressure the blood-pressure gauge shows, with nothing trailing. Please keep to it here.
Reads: 238 mmHg
